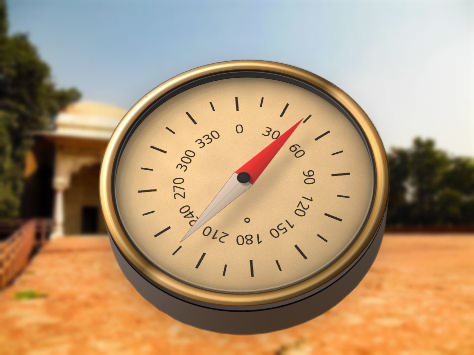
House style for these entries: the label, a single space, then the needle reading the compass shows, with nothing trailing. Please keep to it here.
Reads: 45 °
